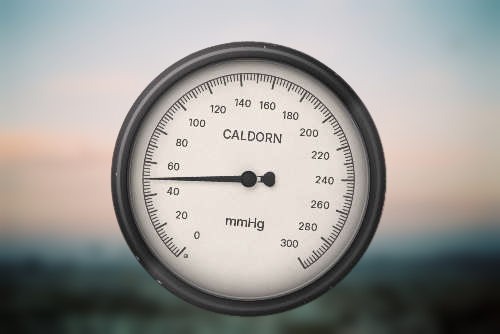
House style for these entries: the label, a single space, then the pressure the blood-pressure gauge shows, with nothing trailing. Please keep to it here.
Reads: 50 mmHg
